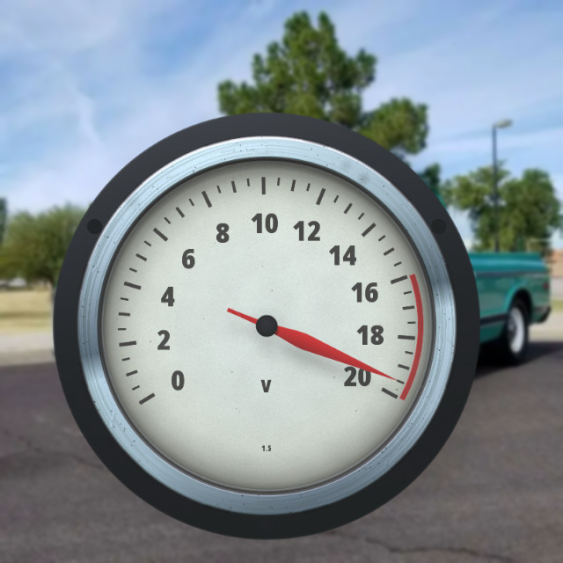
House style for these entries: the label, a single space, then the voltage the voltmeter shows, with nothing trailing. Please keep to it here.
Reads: 19.5 V
